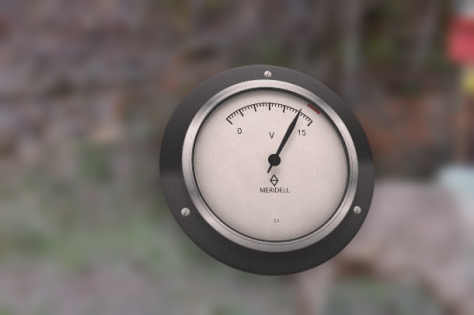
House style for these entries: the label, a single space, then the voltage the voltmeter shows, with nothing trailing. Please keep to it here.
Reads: 12.5 V
